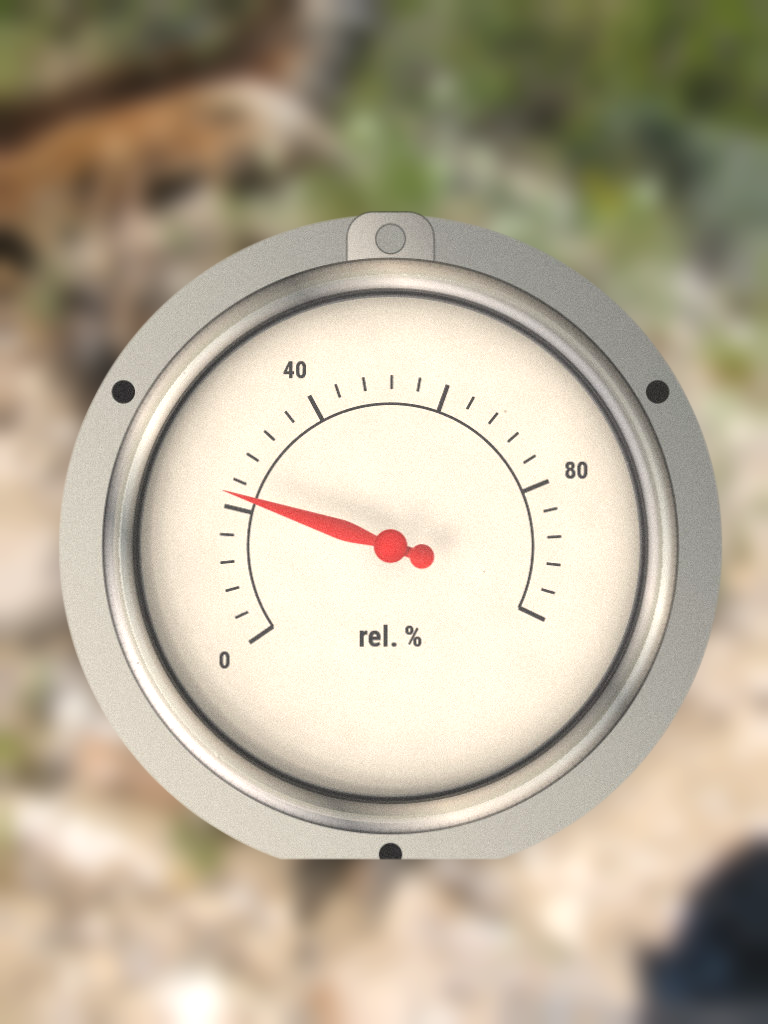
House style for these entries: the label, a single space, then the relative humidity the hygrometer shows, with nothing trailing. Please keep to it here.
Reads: 22 %
